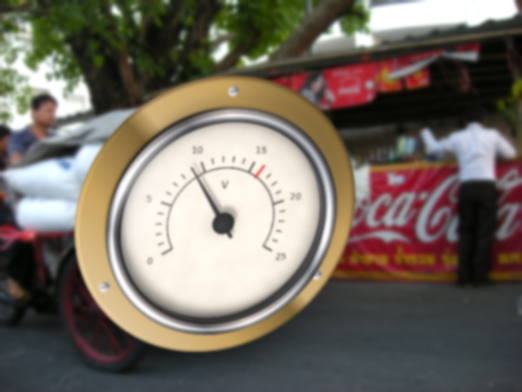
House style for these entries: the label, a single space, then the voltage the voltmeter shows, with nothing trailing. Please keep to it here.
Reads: 9 V
